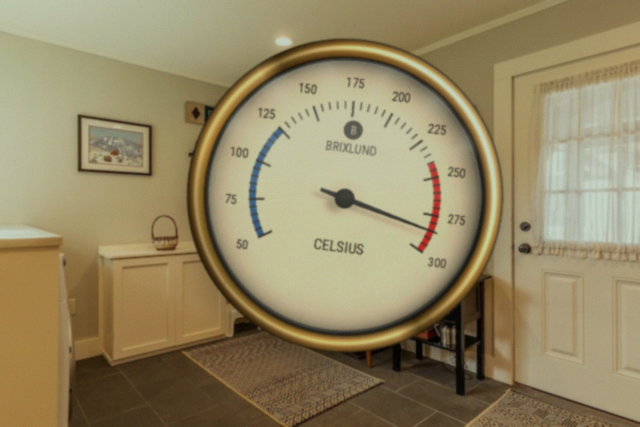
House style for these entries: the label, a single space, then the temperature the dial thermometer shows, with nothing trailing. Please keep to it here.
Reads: 285 °C
